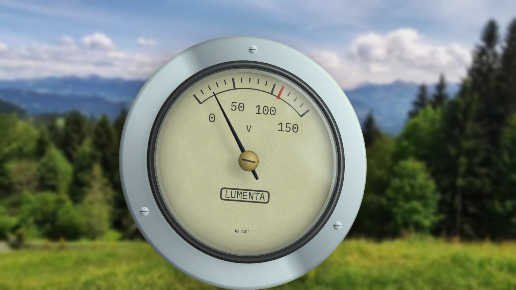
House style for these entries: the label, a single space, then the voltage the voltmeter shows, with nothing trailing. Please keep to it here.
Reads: 20 V
